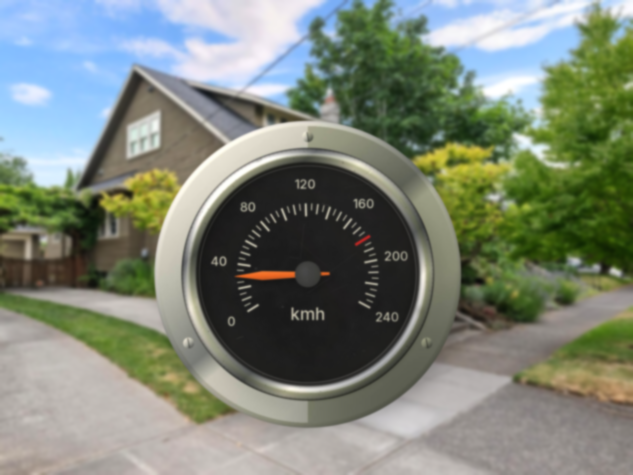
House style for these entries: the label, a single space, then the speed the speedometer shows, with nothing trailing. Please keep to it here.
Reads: 30 km/h
